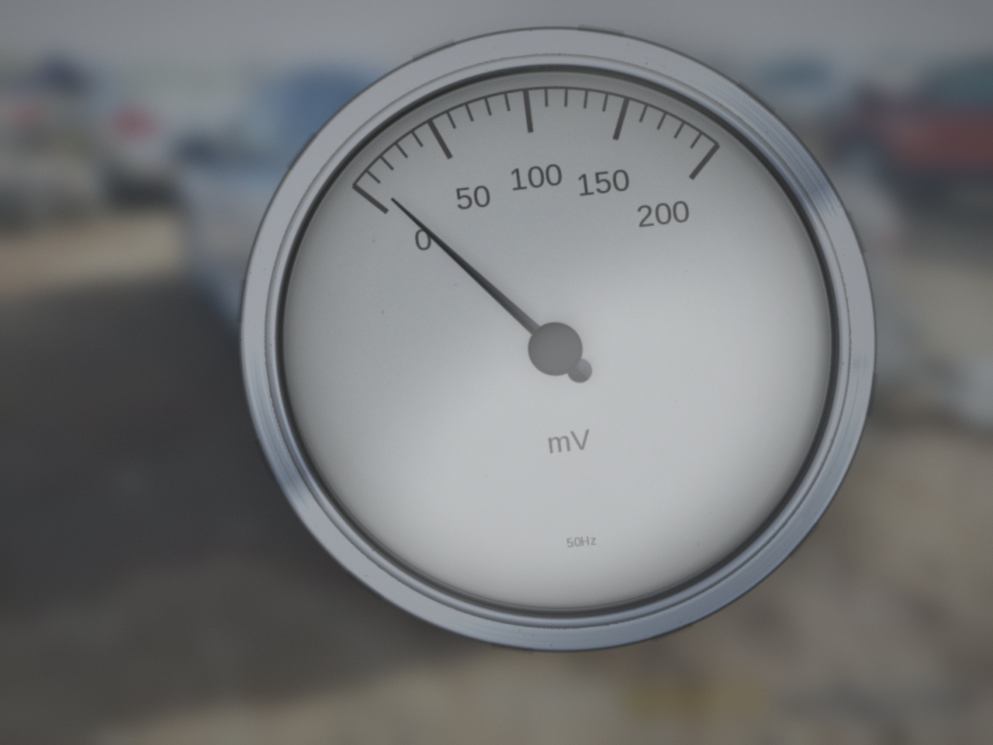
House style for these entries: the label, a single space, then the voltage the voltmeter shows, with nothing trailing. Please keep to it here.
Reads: 10 mV
